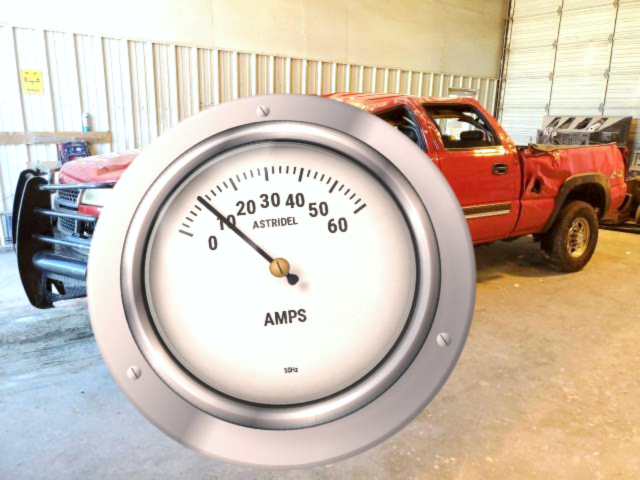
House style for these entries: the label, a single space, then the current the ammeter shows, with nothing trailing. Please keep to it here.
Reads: 10 A
